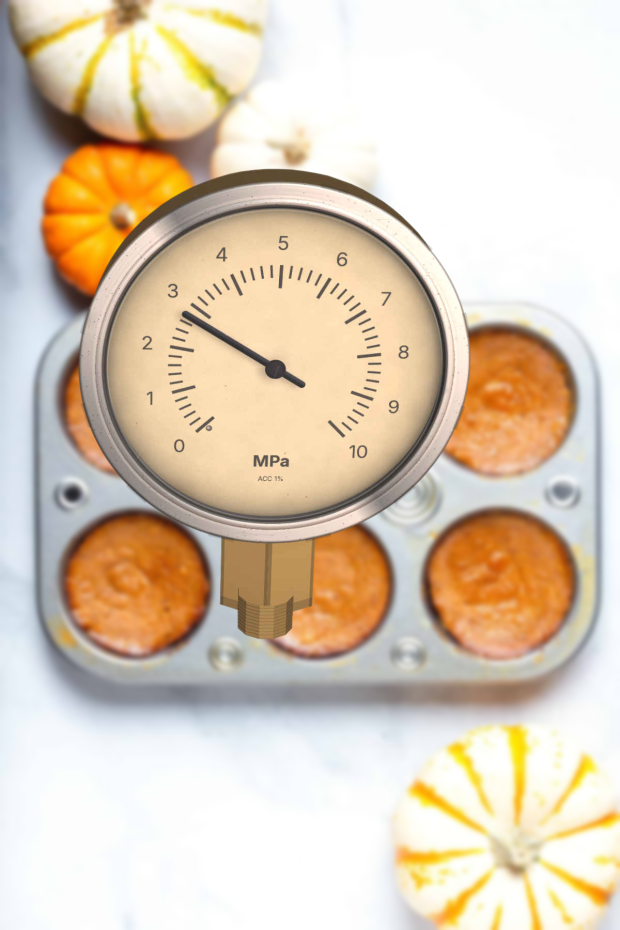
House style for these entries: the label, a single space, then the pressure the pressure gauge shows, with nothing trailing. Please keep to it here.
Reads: 2.8 MPa
